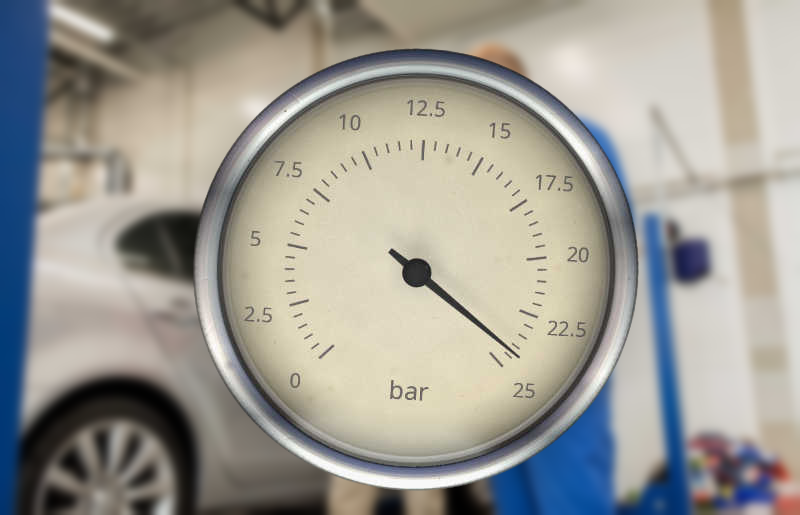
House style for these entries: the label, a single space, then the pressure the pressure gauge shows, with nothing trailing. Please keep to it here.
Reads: 24.25 bar
